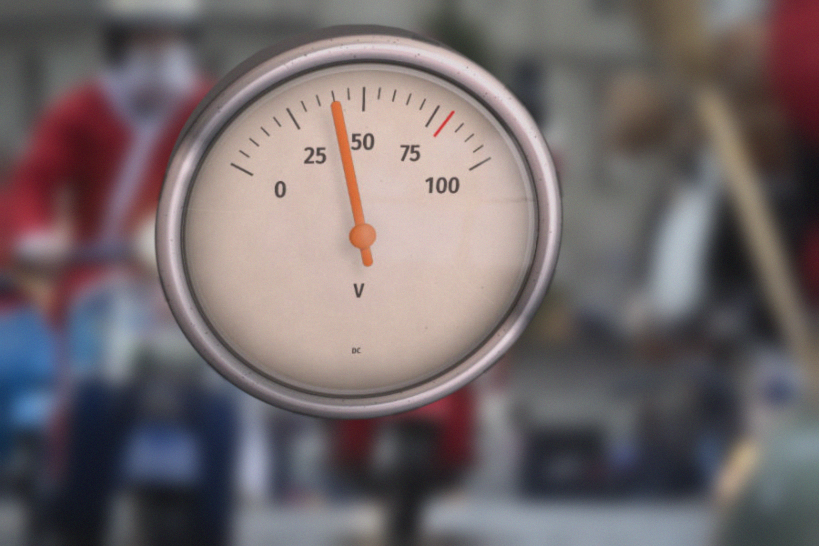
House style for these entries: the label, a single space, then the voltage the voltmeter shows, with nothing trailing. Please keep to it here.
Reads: 40 V
